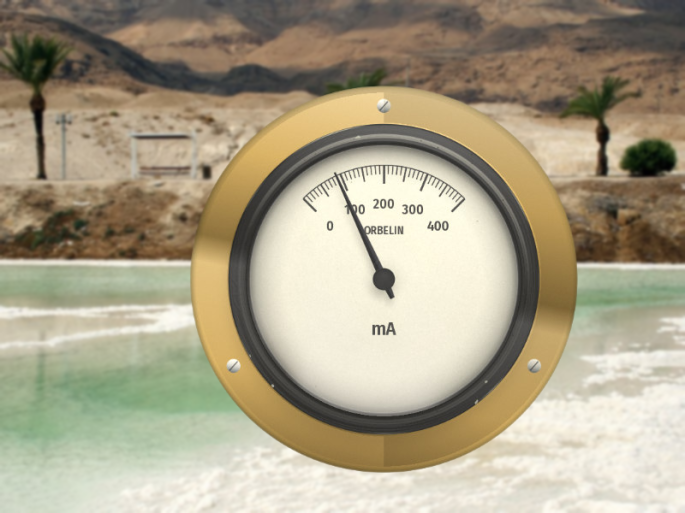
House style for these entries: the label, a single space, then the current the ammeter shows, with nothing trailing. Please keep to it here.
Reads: 90 mA
